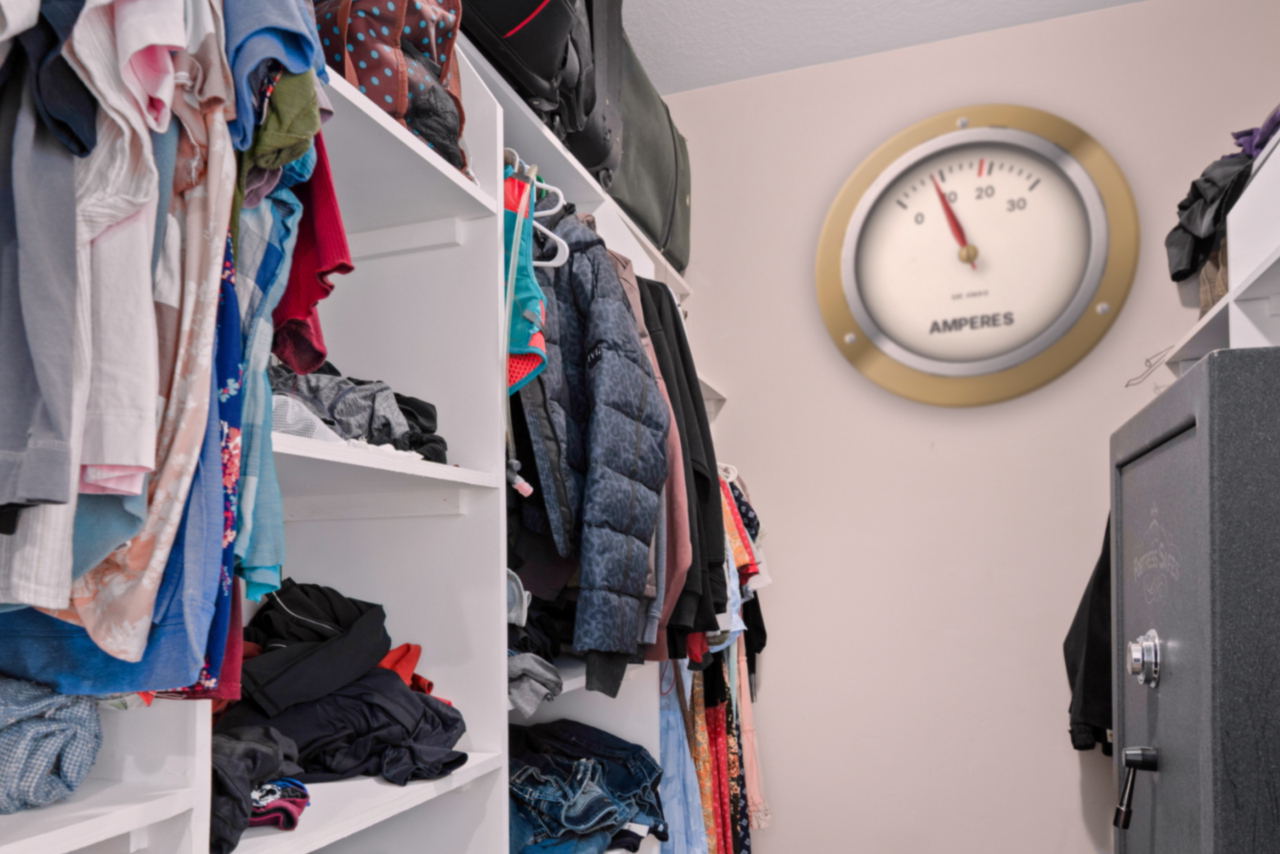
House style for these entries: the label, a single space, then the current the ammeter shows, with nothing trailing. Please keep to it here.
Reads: 8 A
